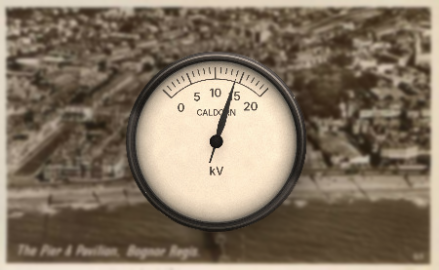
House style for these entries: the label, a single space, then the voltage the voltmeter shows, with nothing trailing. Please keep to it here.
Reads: 14 kV
